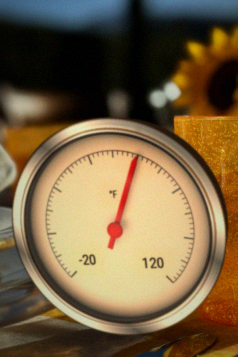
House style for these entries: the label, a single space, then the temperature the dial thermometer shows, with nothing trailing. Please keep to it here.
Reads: 60 °F
